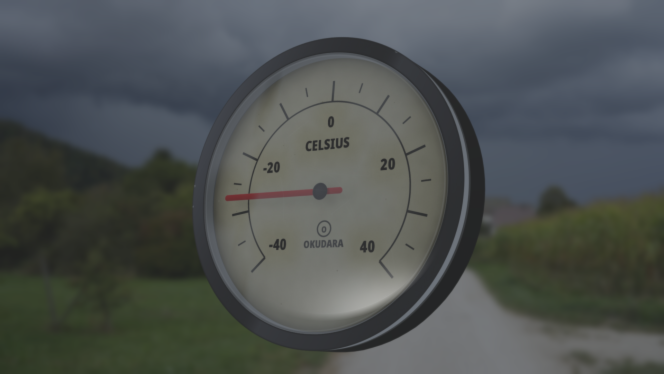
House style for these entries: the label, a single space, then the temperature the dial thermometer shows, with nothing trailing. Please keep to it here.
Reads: -27.5 °C
